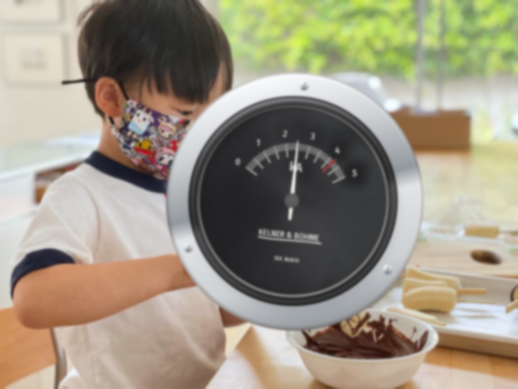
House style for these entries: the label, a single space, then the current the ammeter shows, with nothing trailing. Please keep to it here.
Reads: 2.5 kA
